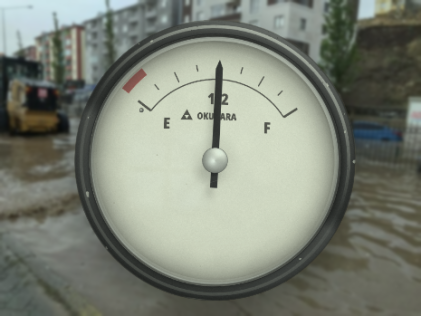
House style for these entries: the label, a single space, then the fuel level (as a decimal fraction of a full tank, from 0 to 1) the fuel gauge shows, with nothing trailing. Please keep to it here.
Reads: 0.5
